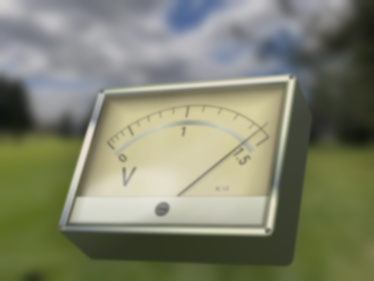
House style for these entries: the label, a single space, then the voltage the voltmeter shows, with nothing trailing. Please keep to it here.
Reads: 1.45 V
